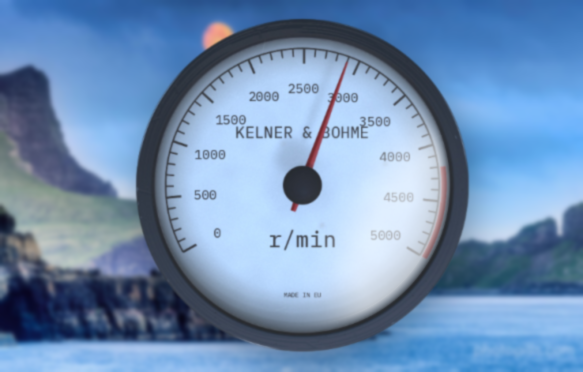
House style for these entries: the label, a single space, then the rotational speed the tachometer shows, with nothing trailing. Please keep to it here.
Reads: 2900 rpm
